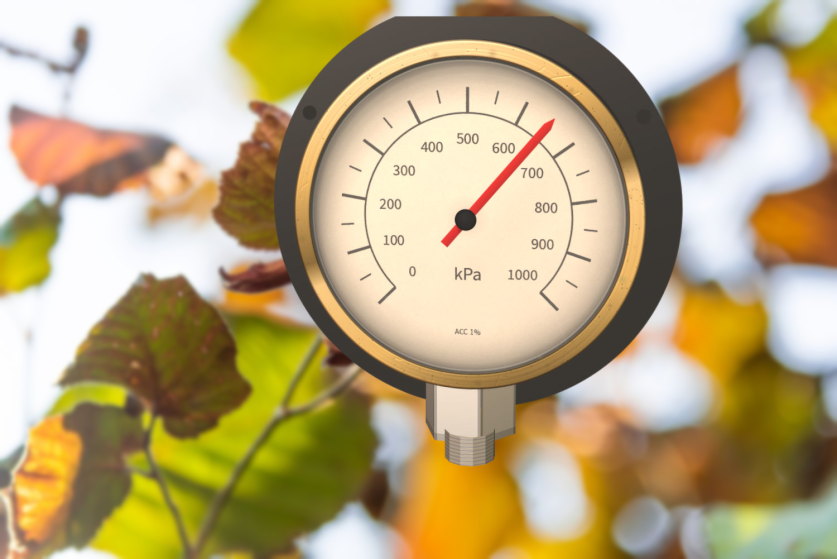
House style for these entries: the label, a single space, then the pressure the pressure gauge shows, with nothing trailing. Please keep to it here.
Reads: 650 kPa
